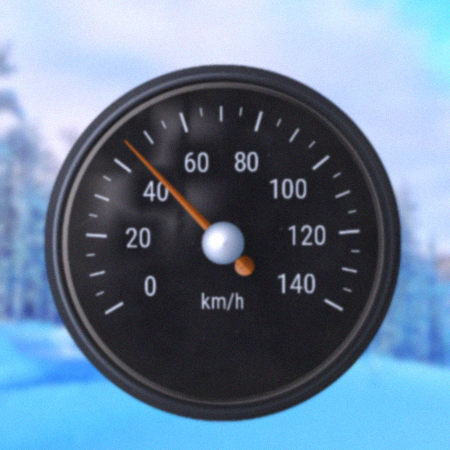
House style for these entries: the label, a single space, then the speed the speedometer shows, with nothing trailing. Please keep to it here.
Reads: 45 km/h
